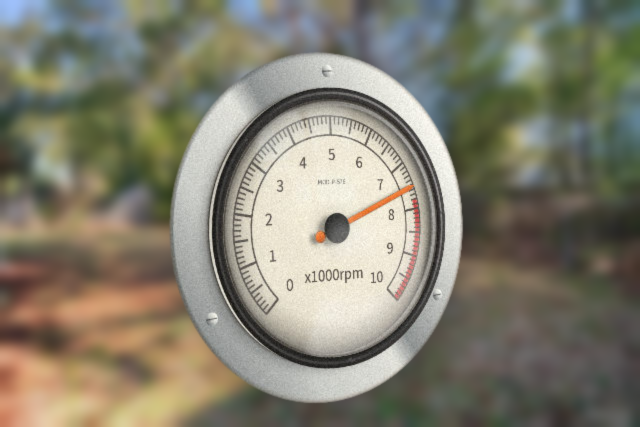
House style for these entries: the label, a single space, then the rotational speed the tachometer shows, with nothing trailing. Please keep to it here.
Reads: 7500 rpm
